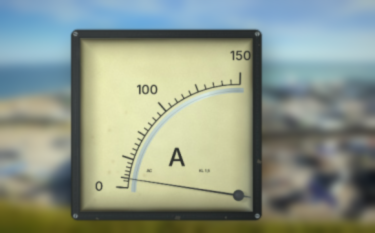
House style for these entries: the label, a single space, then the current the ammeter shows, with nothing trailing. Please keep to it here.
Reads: 25 A
